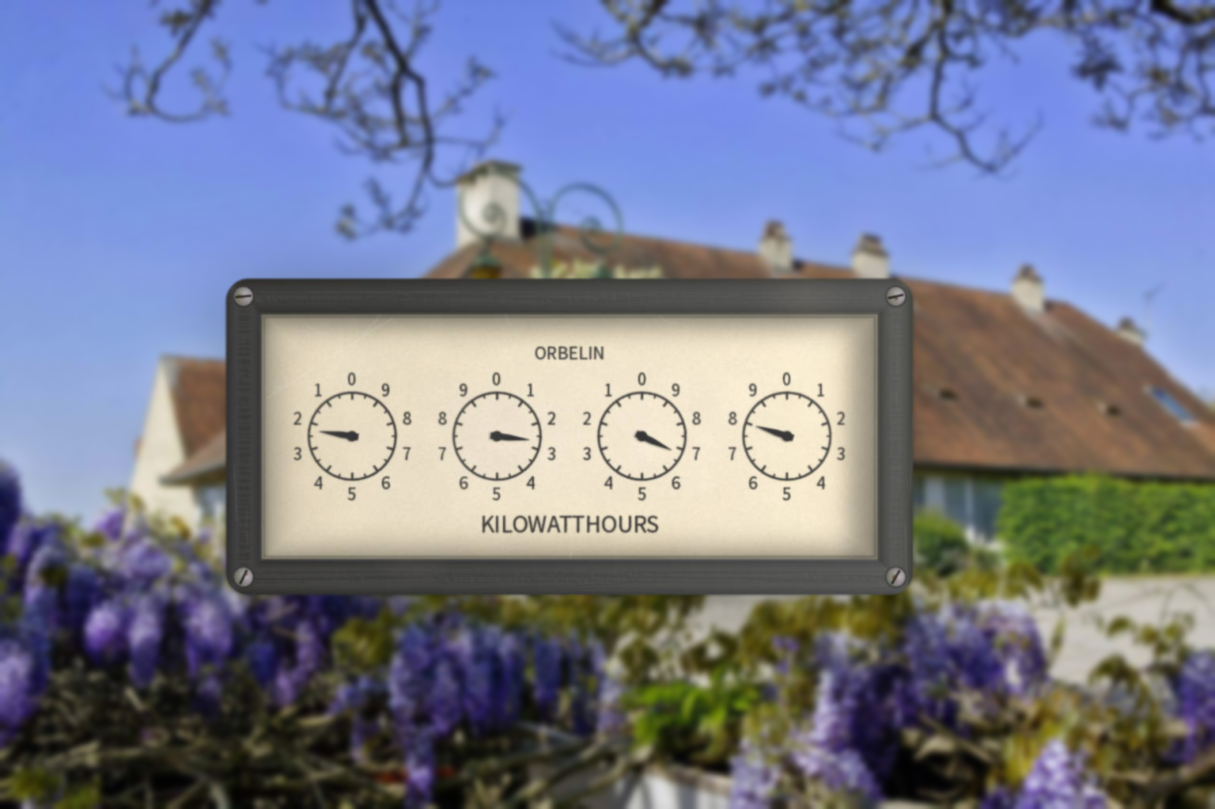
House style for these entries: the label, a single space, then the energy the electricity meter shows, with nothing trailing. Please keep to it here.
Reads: 2268 kWh
